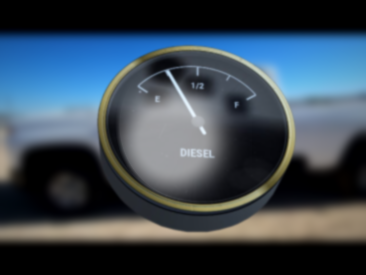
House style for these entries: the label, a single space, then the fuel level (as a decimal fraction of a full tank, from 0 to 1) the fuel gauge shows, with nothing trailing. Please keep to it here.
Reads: 0.25
